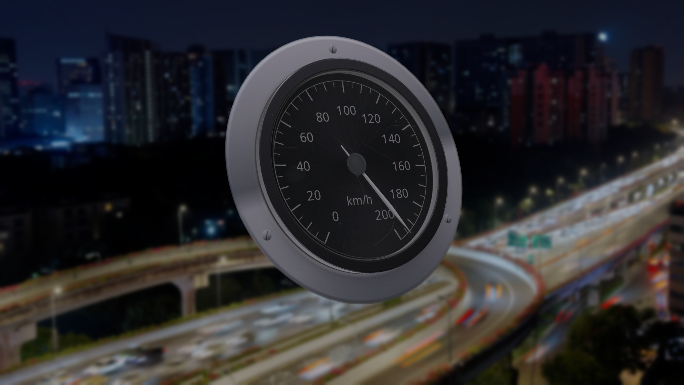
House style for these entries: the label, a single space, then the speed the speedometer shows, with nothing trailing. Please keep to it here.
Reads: 195 km/h
